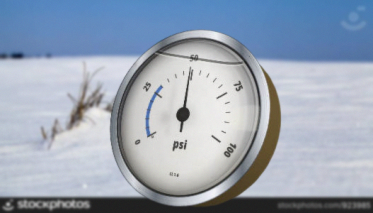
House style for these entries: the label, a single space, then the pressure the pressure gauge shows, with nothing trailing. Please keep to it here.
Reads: 50 psi
